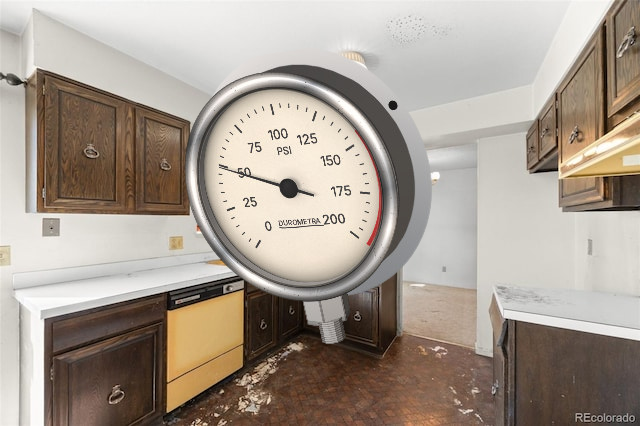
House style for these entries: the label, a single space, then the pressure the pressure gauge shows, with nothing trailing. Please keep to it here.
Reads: 50 psi
